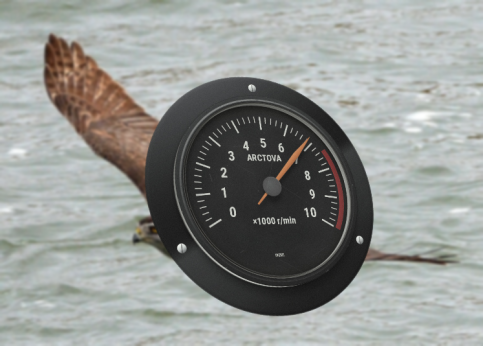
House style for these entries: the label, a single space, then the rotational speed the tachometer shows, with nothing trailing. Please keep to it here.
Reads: 6800 rpm
